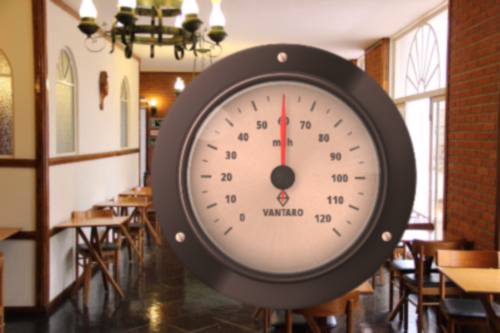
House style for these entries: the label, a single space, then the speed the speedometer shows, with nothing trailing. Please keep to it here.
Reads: 60 mph
